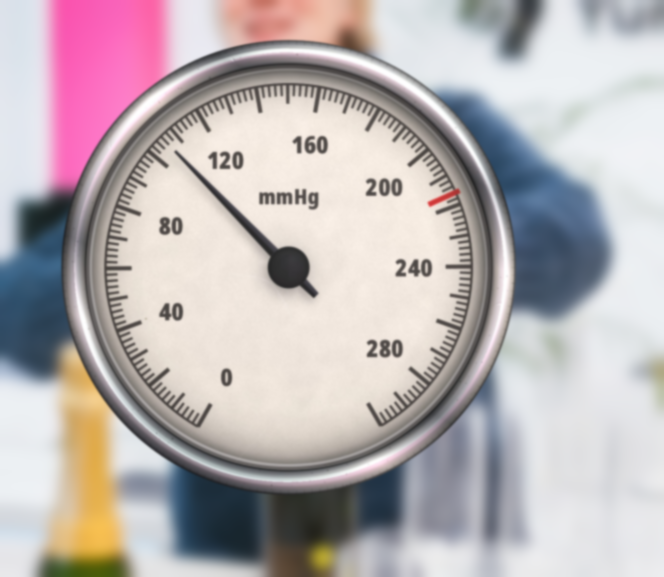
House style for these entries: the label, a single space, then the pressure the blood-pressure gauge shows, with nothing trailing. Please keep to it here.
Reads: 106 mmHg
